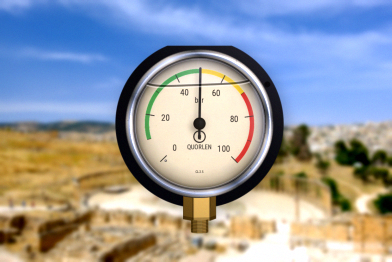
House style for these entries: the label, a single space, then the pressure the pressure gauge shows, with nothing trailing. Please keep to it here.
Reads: 50 bar
